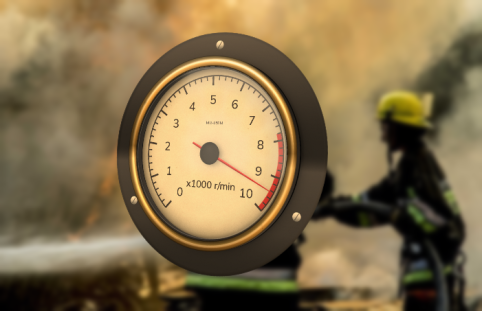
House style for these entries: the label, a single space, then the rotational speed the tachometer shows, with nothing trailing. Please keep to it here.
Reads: 9400 rpm
